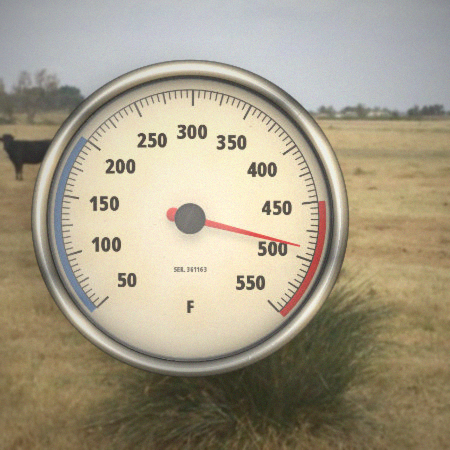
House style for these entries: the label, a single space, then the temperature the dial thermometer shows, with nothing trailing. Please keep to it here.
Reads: 490 °F
